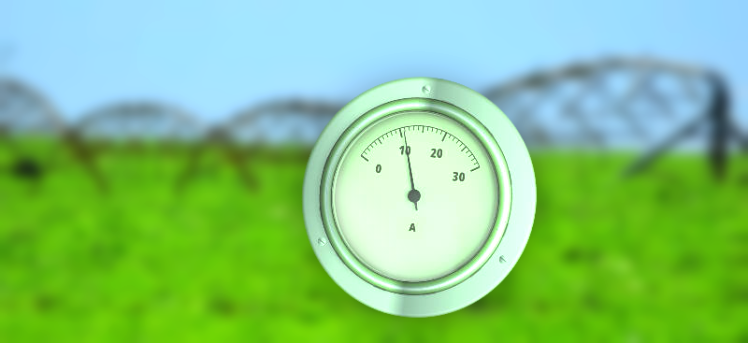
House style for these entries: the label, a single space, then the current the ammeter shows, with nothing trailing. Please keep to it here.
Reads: 11 A
